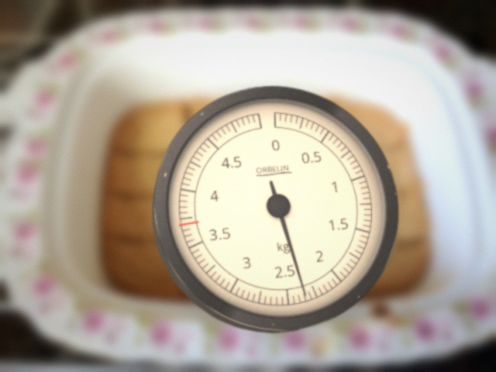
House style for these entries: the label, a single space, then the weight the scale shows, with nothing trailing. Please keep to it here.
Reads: 2.35 kg
